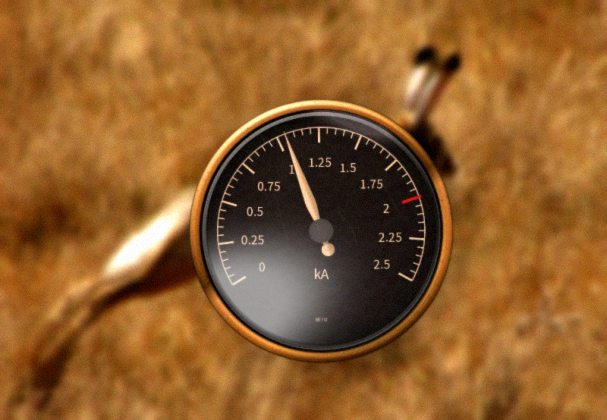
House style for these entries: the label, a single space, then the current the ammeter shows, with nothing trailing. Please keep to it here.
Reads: 1.05 kA
